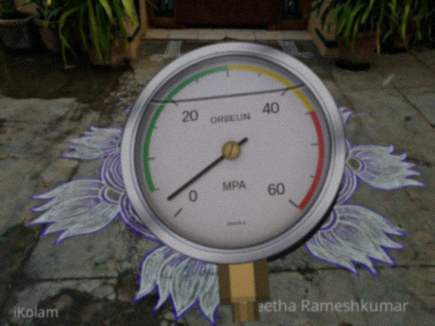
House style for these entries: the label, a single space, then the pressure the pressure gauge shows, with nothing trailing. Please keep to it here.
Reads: 2.5 MPa
